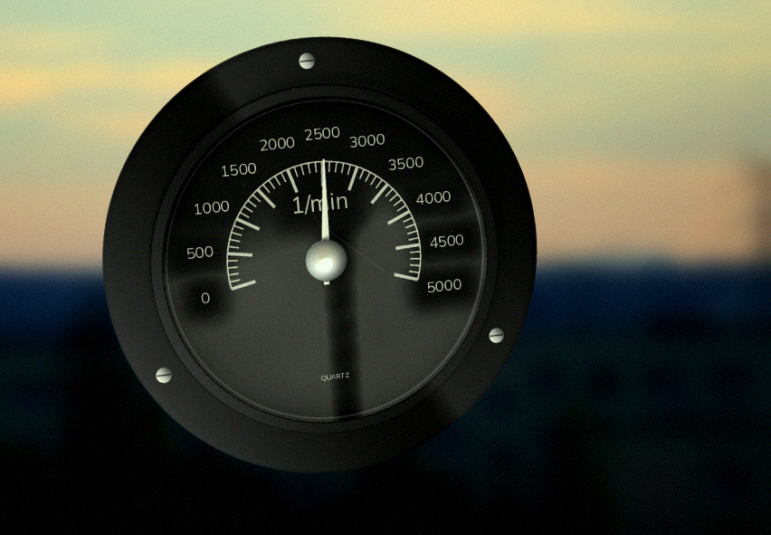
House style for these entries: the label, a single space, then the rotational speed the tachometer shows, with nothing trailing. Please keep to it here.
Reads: 2500 rpm
